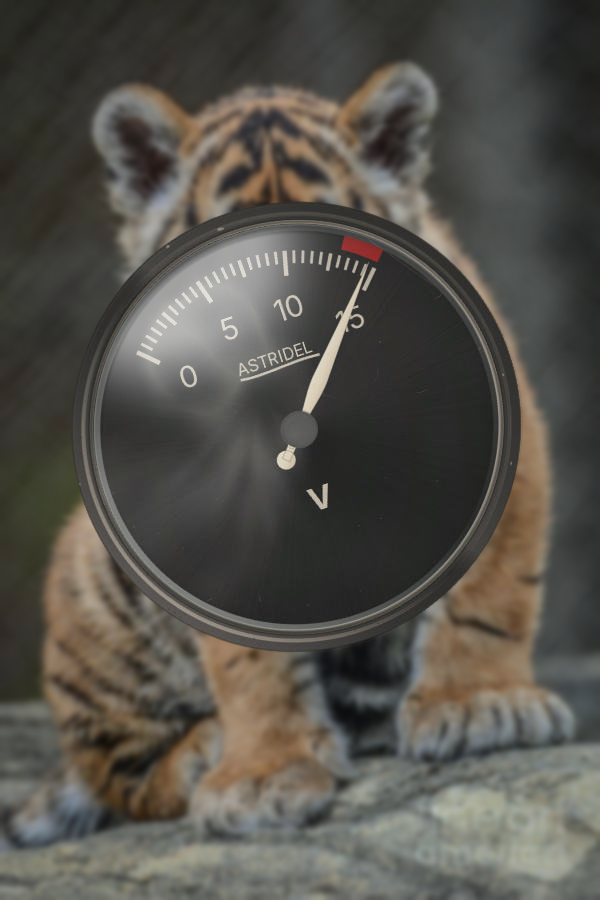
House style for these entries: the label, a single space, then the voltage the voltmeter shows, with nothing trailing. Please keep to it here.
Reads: 14.5 V
